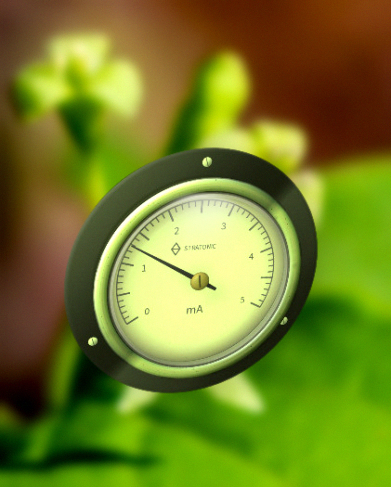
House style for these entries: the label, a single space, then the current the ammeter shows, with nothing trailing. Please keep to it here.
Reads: 1.3 mA
